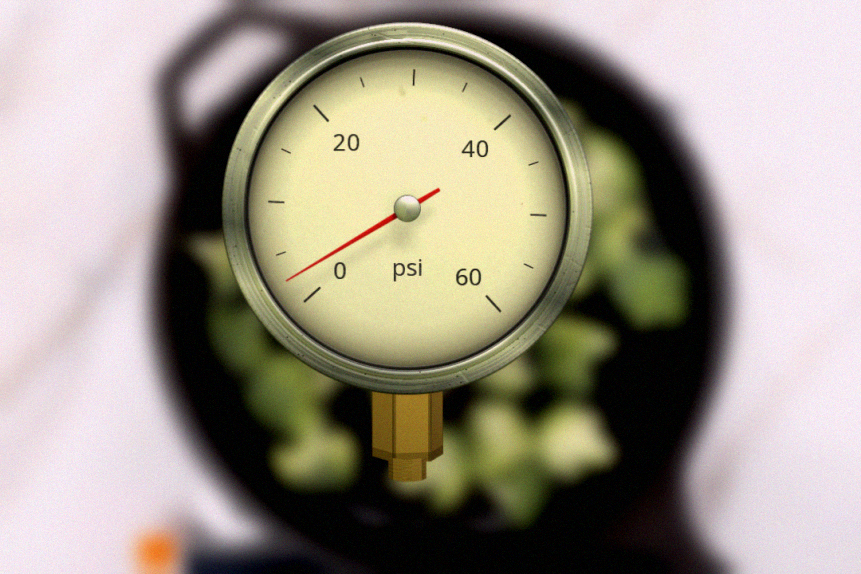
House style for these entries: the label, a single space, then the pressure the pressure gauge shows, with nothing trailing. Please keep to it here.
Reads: 2.5 psi
